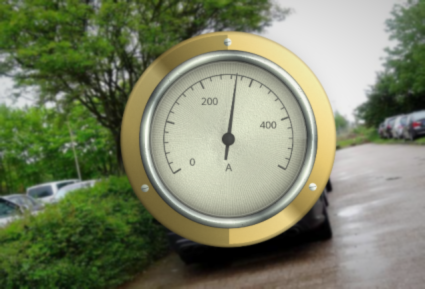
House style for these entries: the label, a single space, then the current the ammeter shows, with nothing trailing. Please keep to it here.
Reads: 270 A
